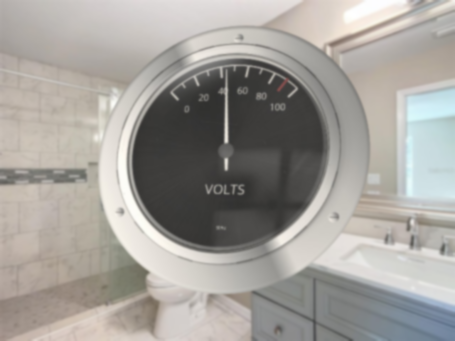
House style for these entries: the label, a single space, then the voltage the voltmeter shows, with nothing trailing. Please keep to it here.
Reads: 45 V
